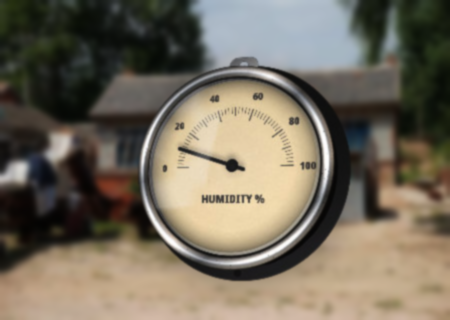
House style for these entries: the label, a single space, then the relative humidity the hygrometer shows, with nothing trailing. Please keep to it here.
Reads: 10 %
